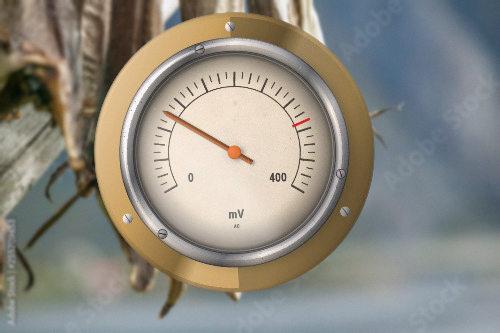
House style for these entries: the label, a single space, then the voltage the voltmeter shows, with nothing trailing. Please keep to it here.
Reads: 100 mV
